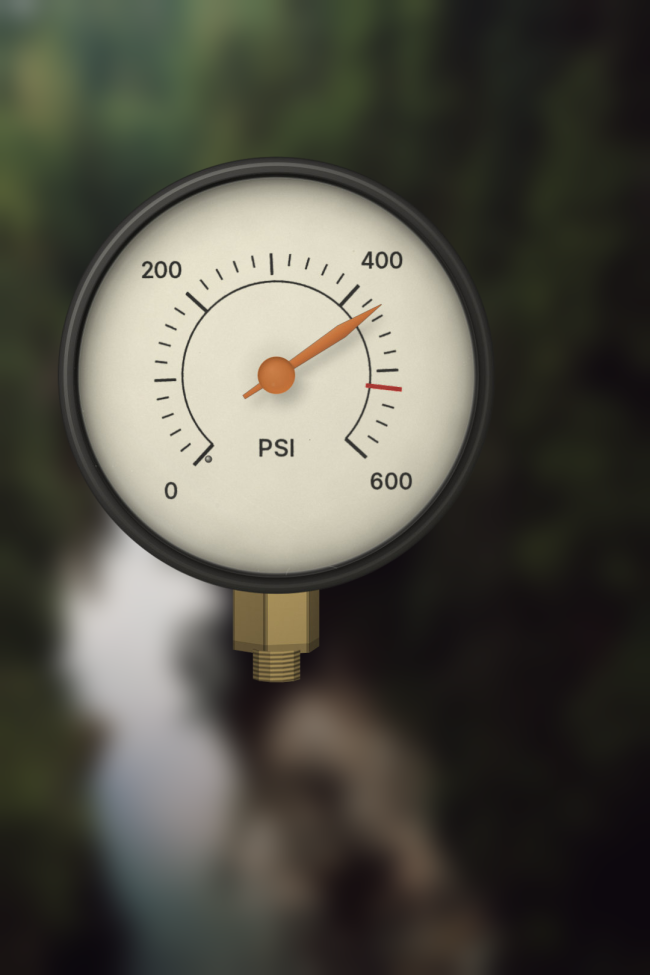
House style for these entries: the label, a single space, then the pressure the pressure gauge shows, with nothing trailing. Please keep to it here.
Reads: 430 psi
